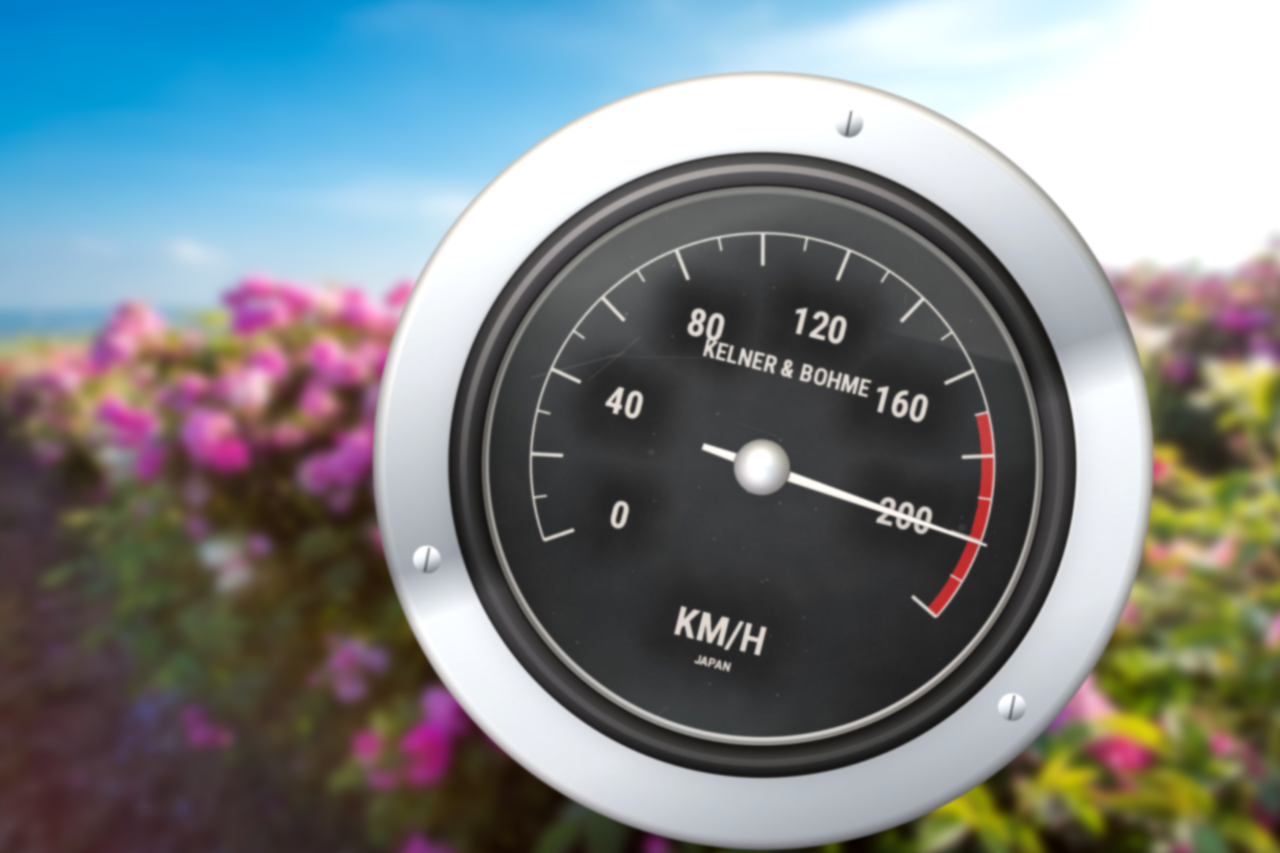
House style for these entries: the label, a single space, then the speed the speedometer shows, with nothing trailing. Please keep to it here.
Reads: 200 km/h
